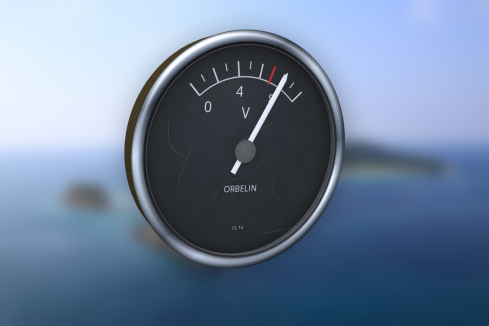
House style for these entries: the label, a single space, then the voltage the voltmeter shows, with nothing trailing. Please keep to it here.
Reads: 8 V
